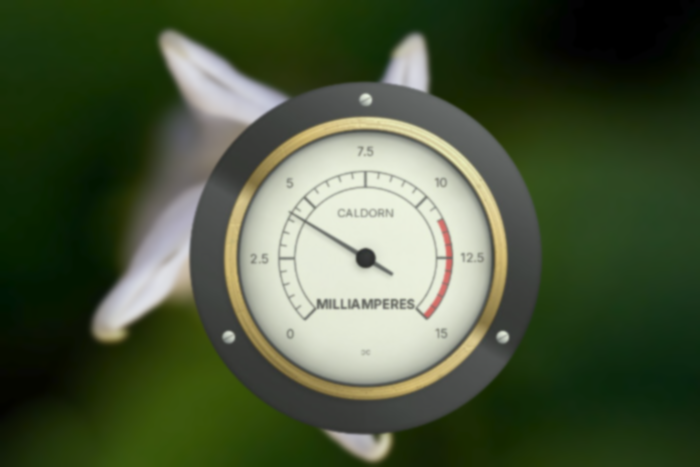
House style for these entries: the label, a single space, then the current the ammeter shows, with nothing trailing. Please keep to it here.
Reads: 4.25 mA
